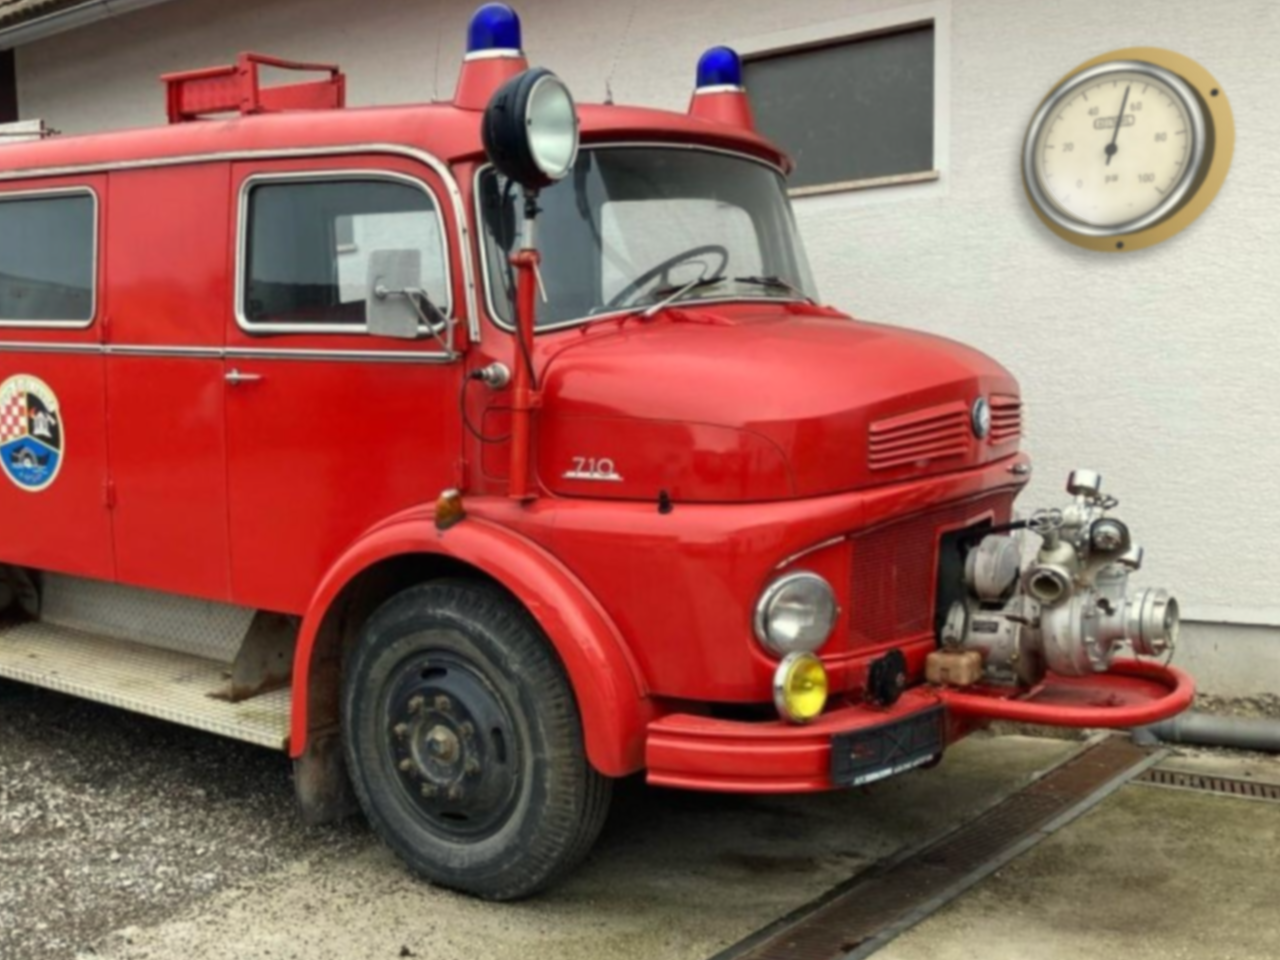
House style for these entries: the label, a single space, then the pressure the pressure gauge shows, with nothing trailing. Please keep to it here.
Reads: 55 psi
